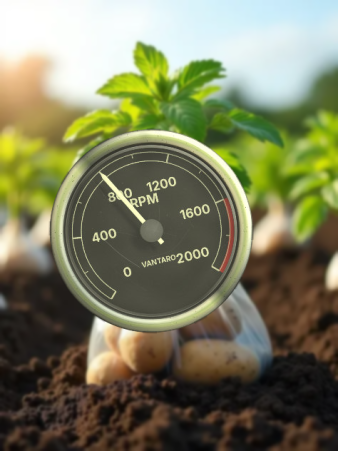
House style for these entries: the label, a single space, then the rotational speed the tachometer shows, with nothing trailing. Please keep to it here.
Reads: 800 rpm
